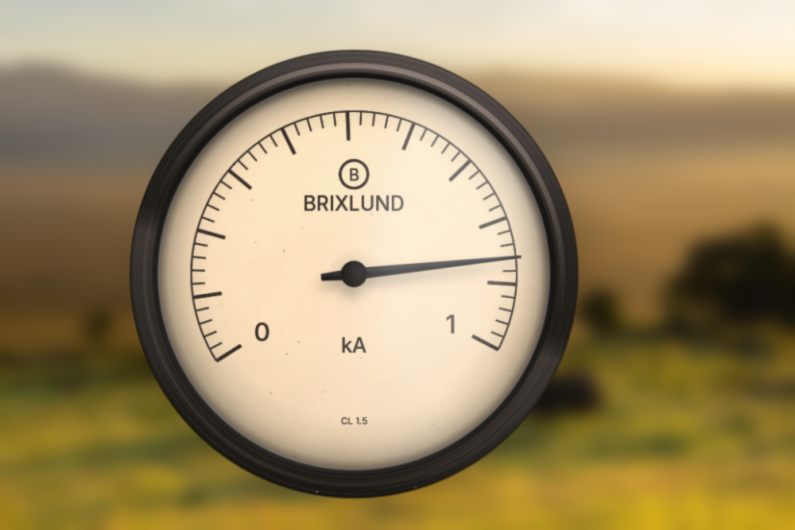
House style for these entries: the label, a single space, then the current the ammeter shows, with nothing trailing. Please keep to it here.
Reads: 0.86 kA
